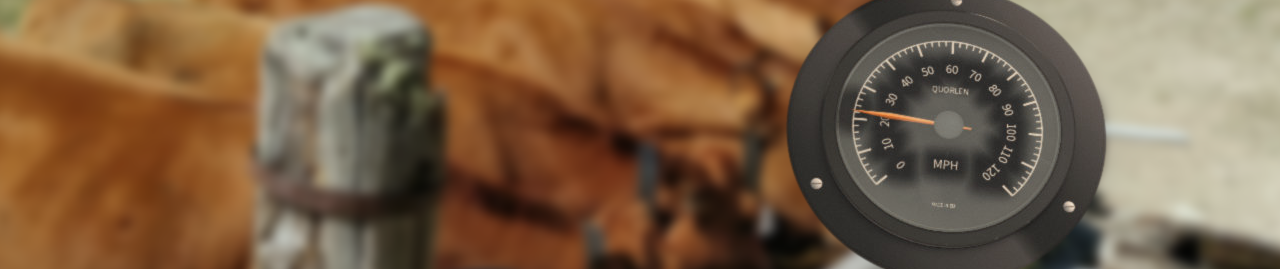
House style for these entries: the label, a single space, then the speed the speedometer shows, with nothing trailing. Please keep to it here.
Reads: 22 mph
